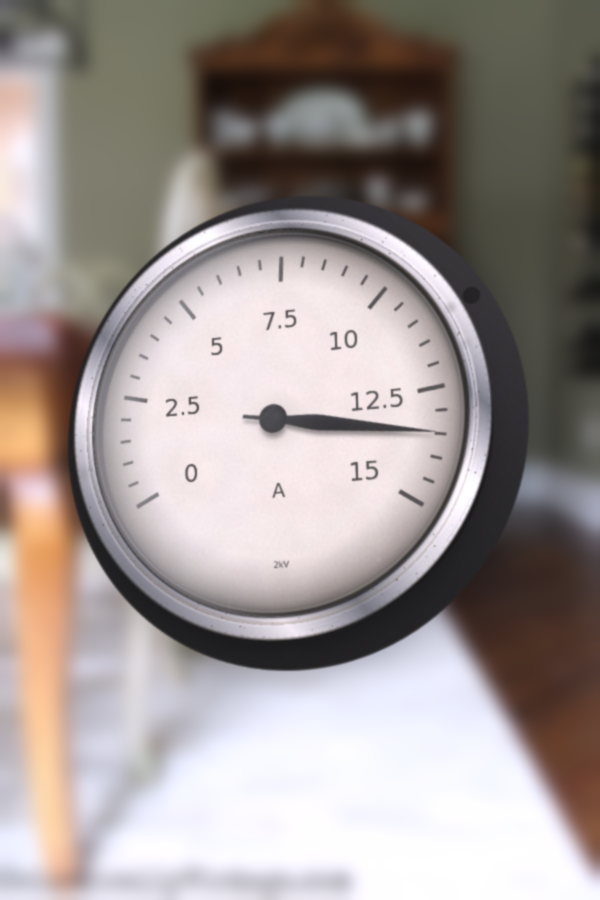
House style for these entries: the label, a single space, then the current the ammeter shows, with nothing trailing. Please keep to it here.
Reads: 13.5 A
